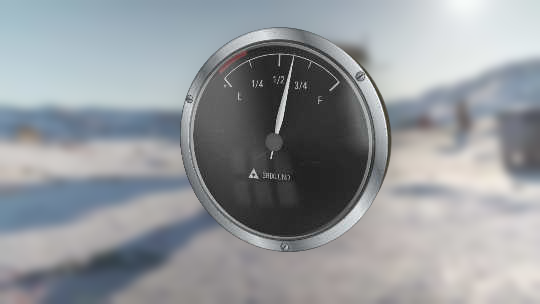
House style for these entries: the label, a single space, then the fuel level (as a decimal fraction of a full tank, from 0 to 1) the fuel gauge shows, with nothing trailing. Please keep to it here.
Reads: 0.625
